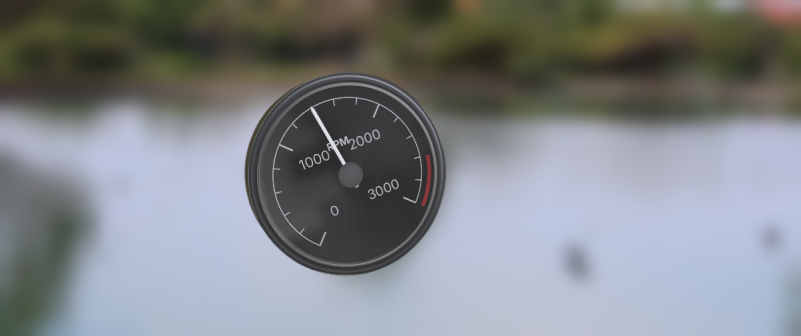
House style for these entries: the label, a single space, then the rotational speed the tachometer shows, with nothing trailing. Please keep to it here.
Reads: 1400 rpm
